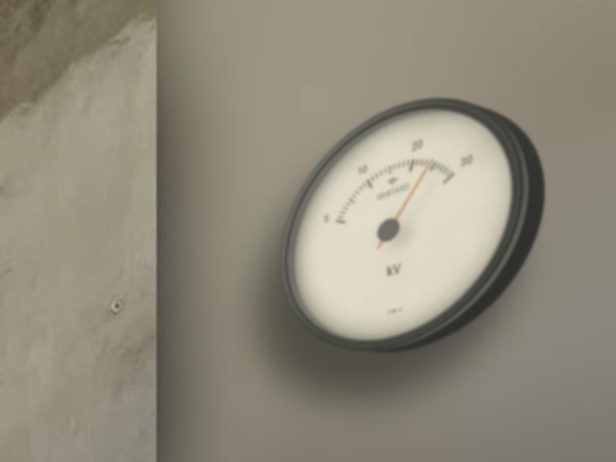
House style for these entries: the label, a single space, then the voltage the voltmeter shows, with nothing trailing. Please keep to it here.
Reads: 25 kV
